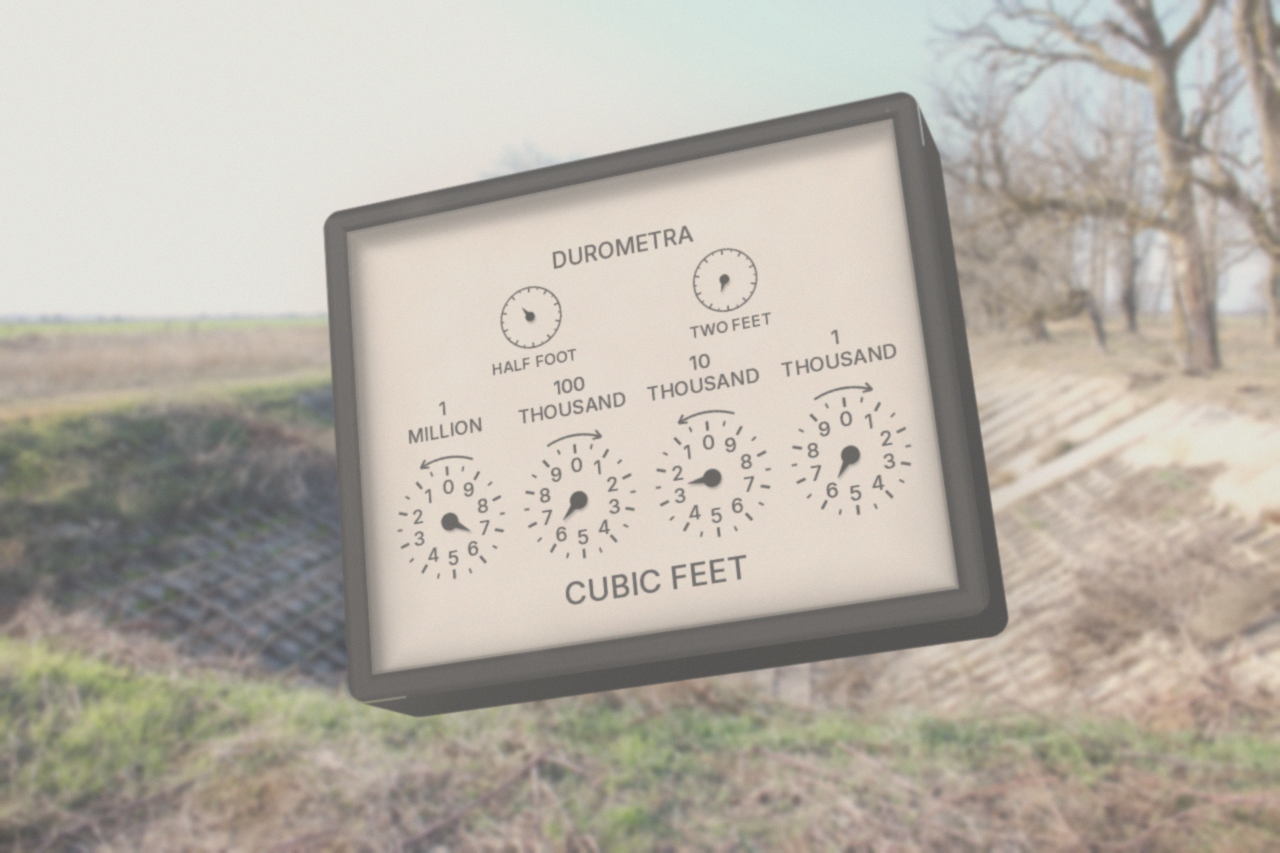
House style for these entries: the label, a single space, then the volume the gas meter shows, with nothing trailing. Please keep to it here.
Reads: 662600 ft³
